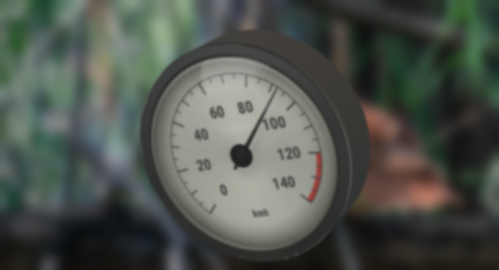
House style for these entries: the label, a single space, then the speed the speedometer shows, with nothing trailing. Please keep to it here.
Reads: 92.5 km/h
